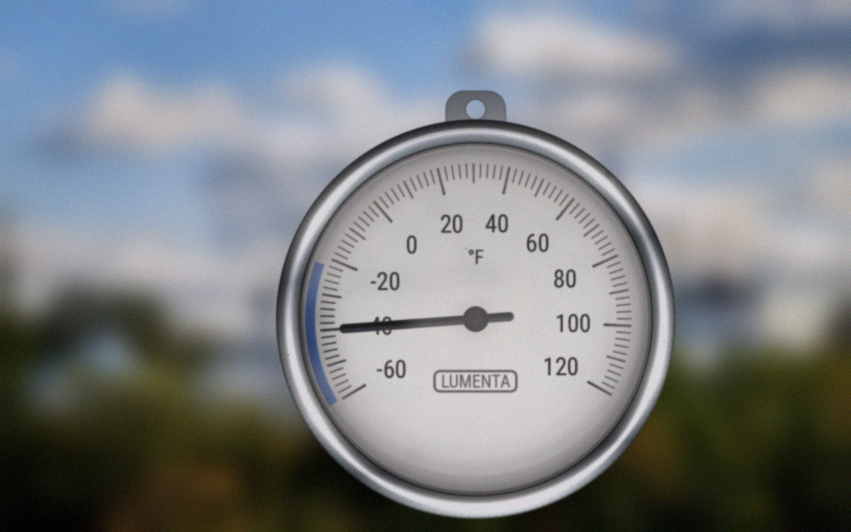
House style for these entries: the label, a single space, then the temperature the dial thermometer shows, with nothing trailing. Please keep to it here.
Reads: -40 °F
